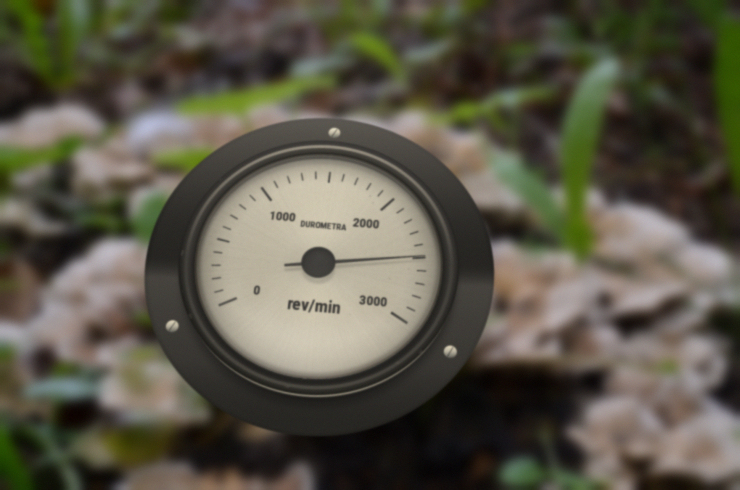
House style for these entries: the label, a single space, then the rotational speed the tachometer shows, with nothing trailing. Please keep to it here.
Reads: 2500 rpm
